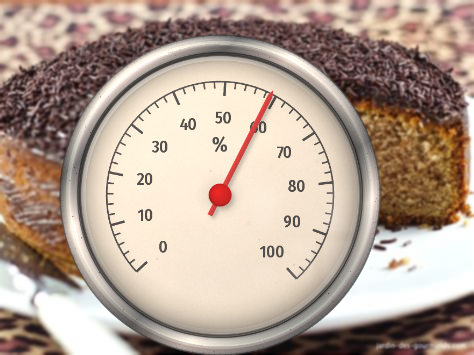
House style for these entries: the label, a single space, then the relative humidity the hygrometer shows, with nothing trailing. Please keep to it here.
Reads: 59 %
